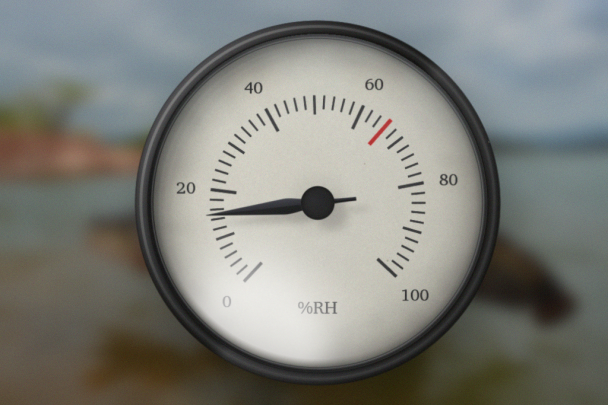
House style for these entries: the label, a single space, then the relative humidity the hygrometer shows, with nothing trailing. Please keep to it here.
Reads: 15 %
